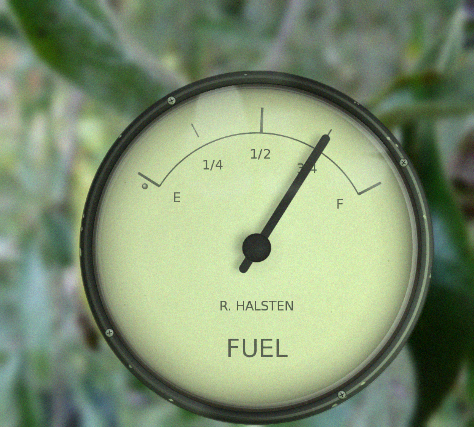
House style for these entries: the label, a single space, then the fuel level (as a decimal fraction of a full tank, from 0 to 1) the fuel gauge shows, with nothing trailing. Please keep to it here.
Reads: 0.75
